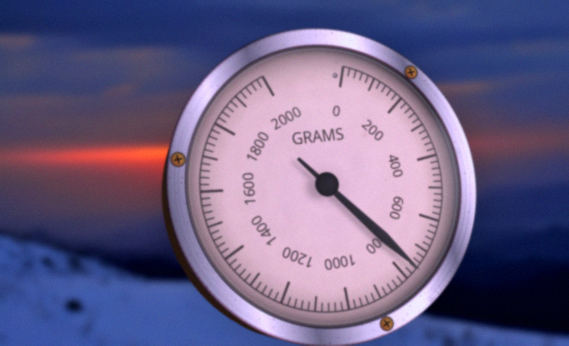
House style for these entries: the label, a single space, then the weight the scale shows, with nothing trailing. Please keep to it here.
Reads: 760 g
